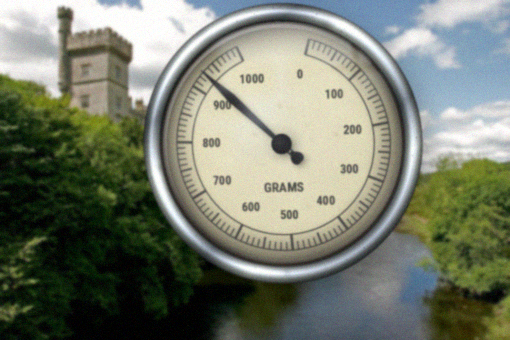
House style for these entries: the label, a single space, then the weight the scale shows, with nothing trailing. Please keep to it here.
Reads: 930 g
